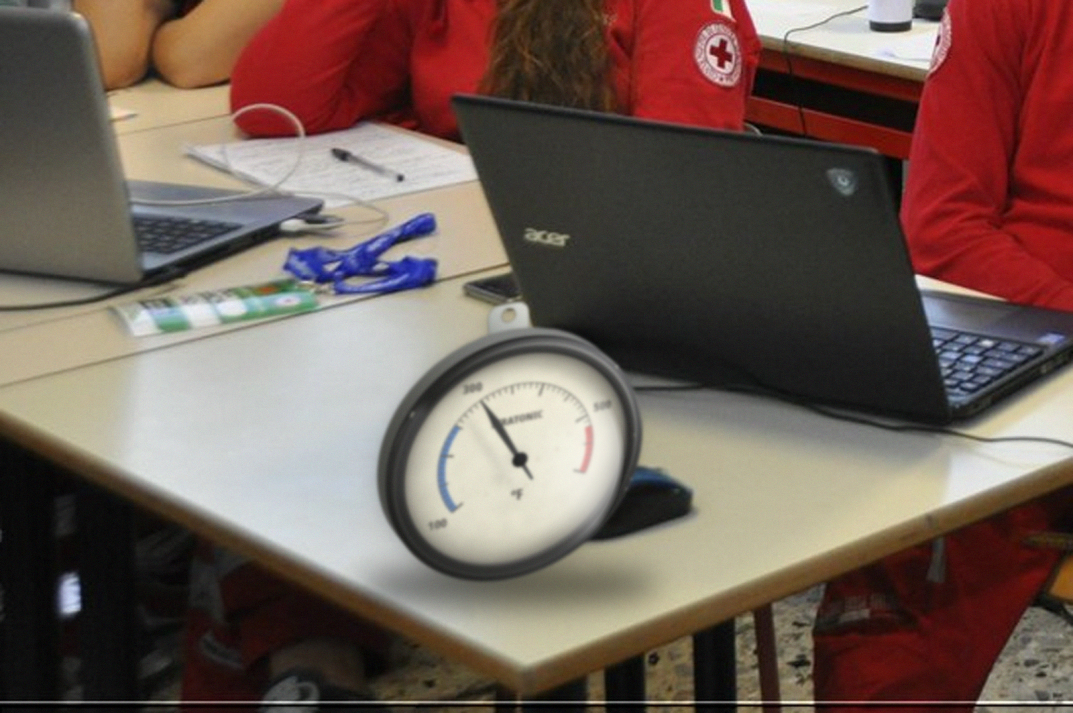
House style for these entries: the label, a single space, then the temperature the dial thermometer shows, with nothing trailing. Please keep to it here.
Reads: 300 °F
